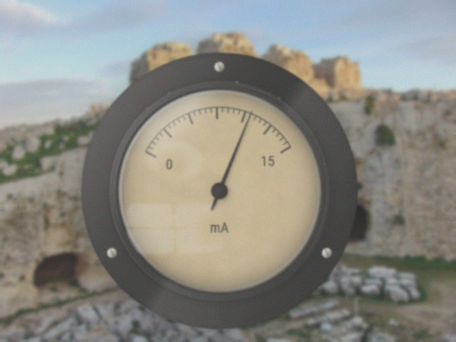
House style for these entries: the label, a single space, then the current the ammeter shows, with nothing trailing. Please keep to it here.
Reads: 10.5 mA
